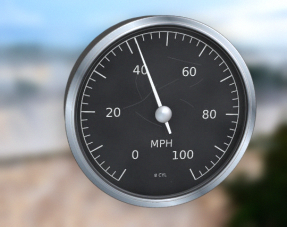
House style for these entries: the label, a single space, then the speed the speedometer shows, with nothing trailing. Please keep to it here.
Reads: 42 mph
